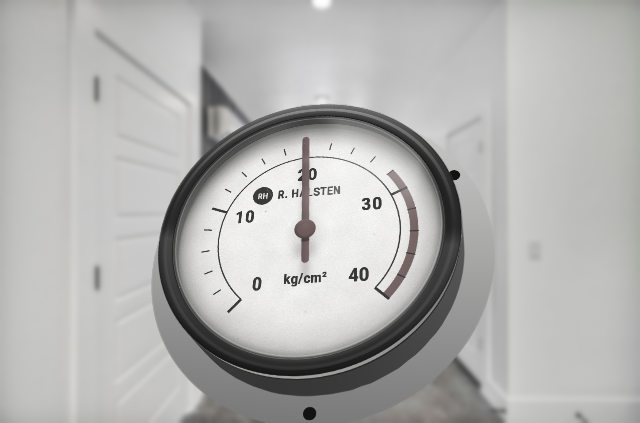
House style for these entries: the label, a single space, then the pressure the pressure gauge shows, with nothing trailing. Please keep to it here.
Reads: 20 kg/cm²
